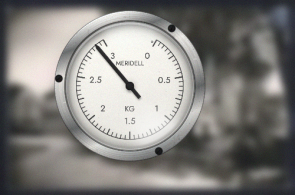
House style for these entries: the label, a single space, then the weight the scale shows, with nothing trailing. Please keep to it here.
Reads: 2.9 kg
